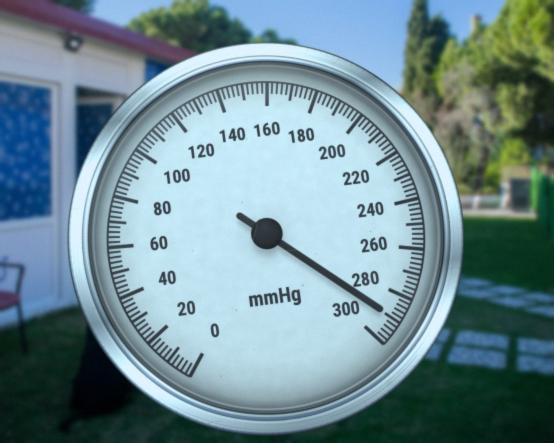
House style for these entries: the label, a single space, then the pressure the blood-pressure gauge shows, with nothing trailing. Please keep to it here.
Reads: 290 mmHg
